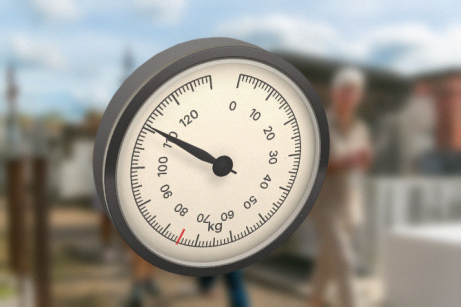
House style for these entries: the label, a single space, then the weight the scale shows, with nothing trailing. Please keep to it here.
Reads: 111 kg
